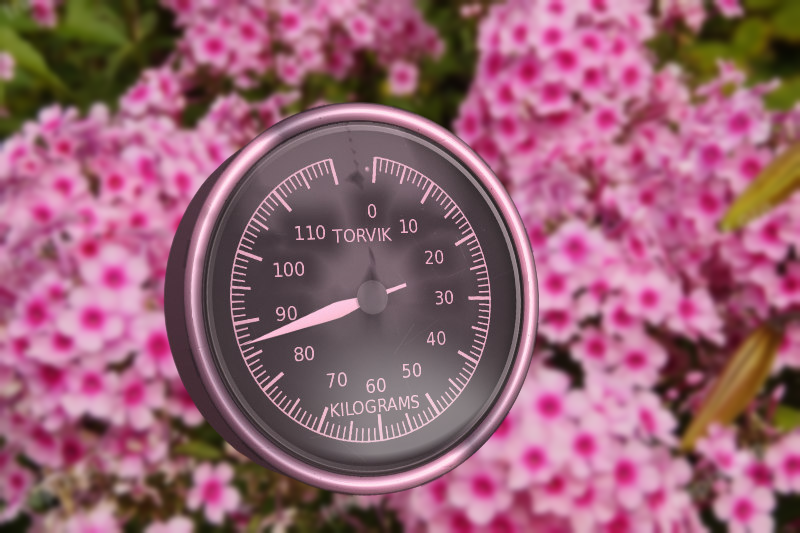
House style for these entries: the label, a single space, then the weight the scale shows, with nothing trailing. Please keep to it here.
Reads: 87 kg
